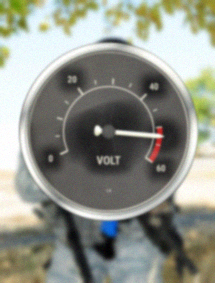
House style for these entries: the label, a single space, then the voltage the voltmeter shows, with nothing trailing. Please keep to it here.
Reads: 52.5 V
